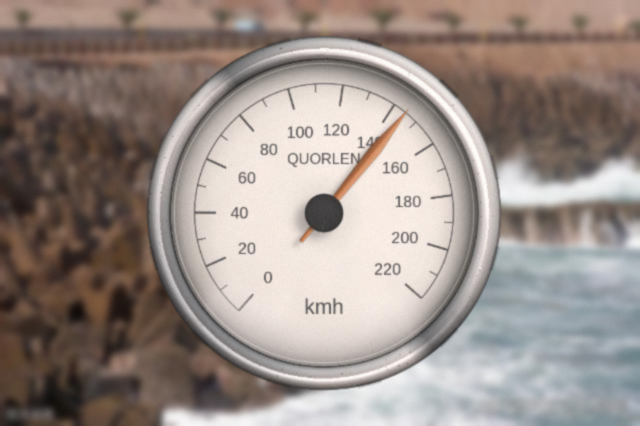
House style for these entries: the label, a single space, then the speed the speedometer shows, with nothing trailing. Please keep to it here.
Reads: 145 km/h
